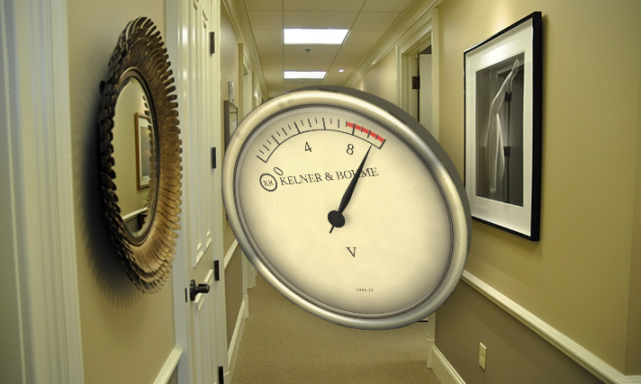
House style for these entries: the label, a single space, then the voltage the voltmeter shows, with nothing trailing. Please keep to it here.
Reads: 9.5 V
